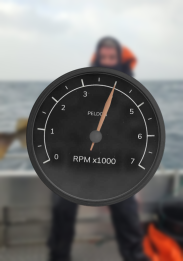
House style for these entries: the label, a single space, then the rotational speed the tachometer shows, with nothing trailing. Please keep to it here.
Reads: 4000 rpm
